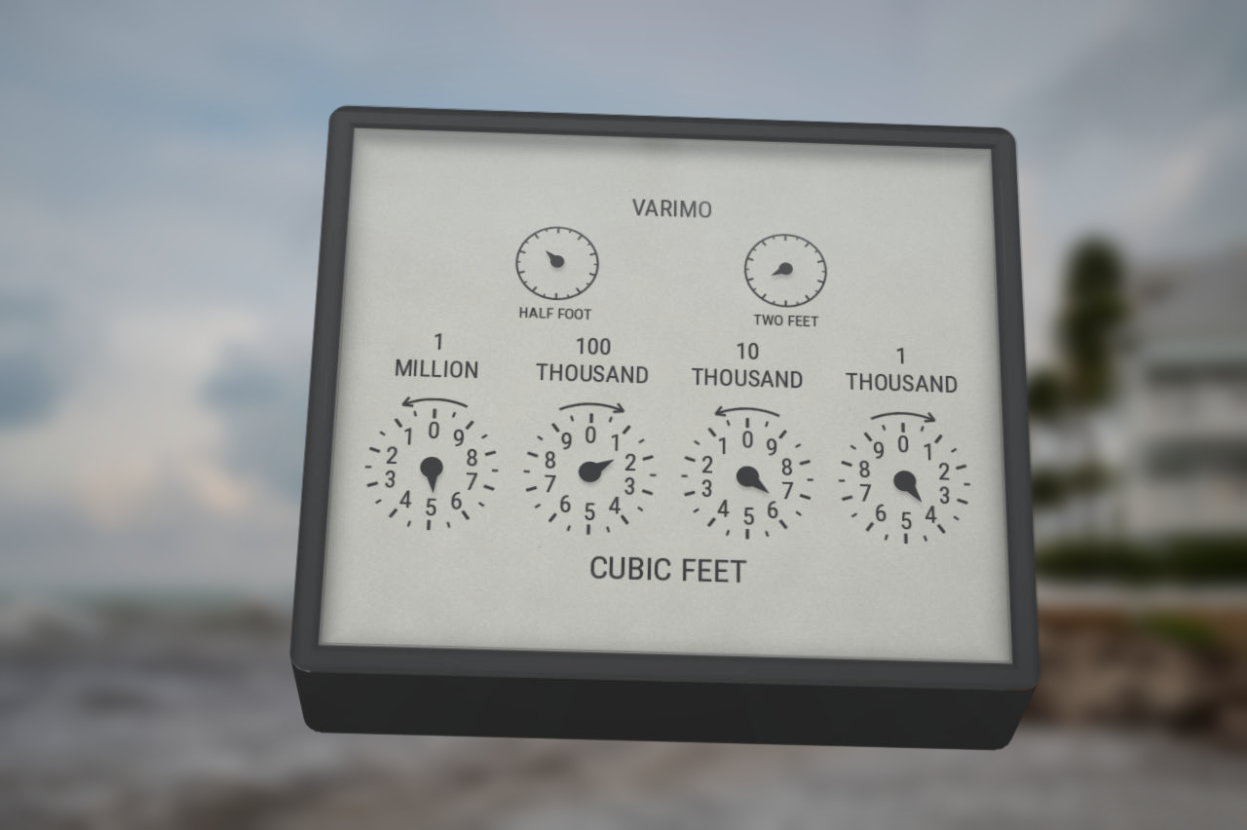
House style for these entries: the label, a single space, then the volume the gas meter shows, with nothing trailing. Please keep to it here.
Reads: 516400 ft³
